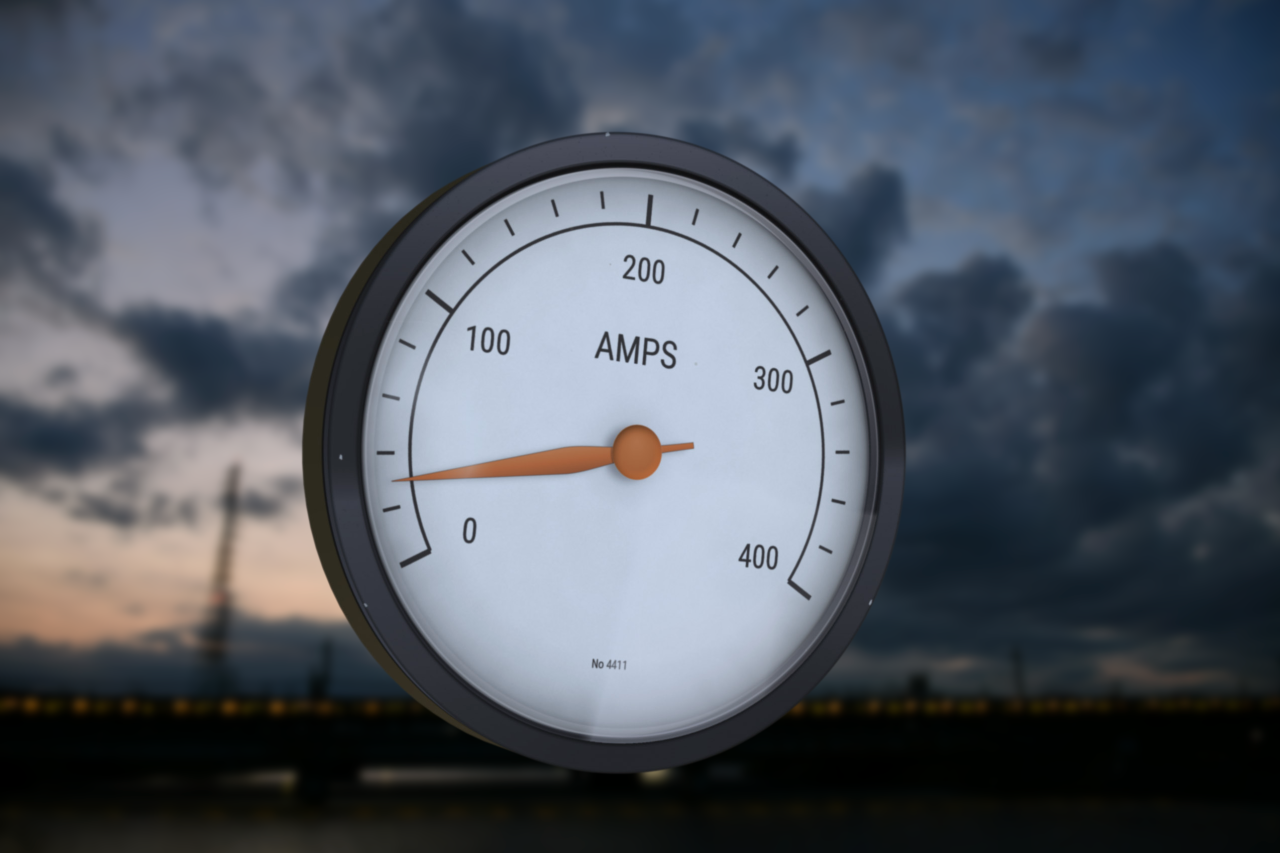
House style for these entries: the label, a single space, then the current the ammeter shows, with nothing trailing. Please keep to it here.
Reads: 30 A
